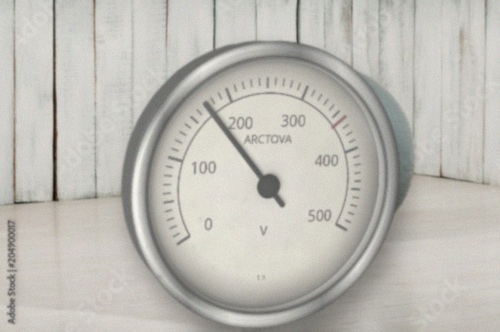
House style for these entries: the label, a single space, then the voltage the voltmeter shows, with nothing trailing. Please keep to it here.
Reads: 170 V
